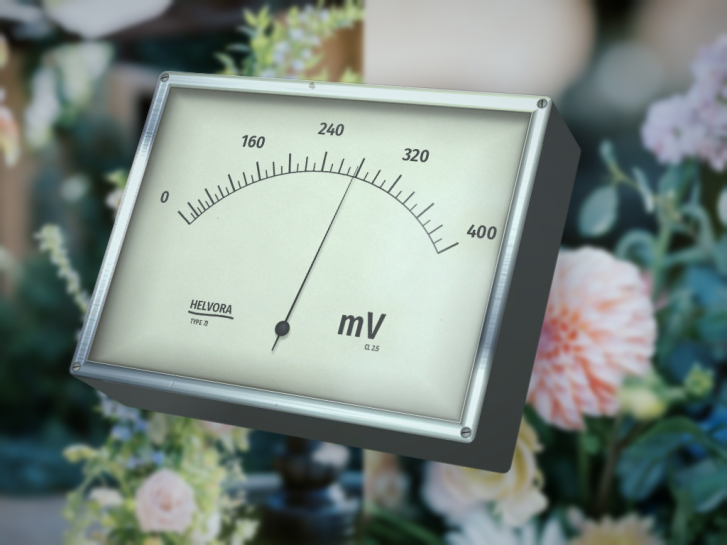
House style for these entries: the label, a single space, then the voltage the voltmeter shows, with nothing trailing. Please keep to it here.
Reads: 280 mV
